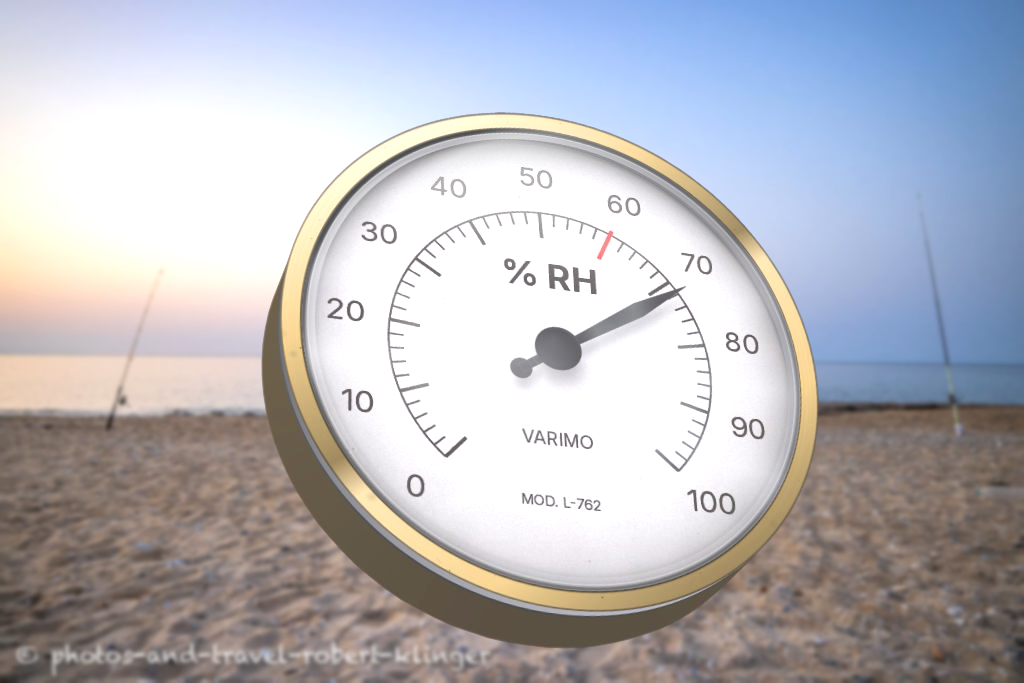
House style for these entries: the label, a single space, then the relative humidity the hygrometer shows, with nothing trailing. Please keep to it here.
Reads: 72 %
